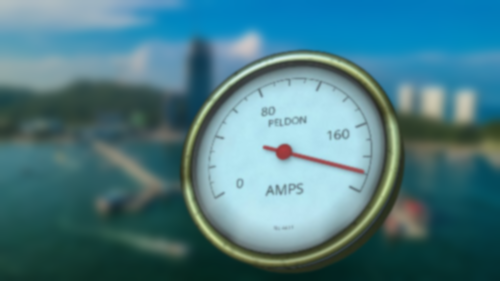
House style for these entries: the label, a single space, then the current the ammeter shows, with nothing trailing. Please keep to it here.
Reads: 190 A
